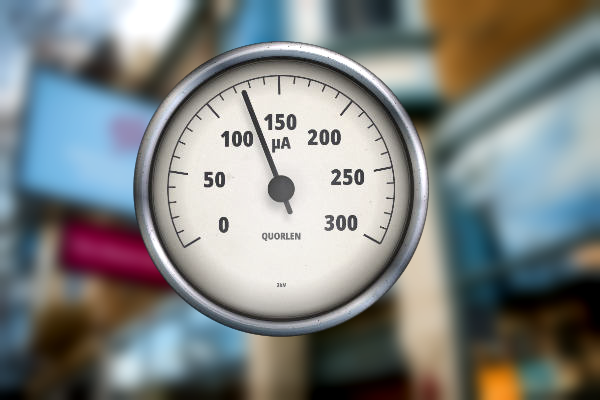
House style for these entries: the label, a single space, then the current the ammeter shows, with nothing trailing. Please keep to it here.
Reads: 125 µA
